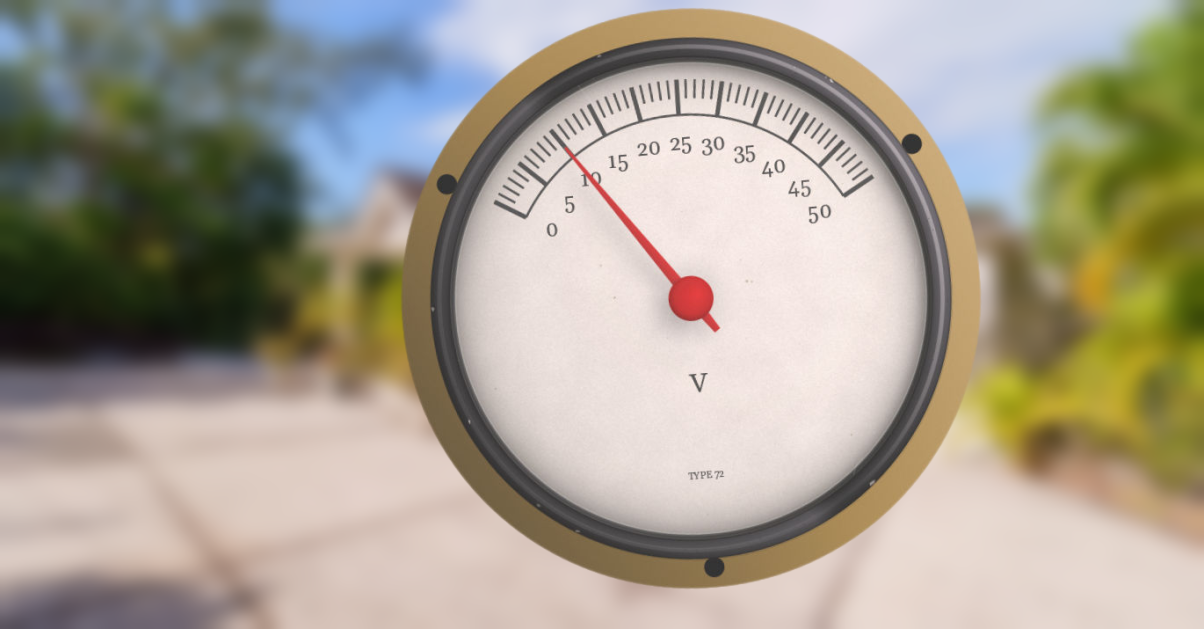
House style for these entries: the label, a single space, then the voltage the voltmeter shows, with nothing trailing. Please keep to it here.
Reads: 10 V
